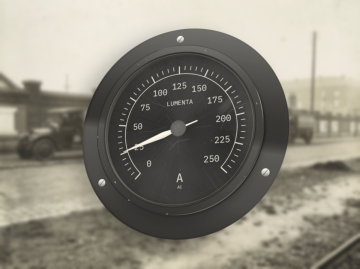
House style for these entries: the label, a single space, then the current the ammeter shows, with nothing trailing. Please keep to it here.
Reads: 25 A
